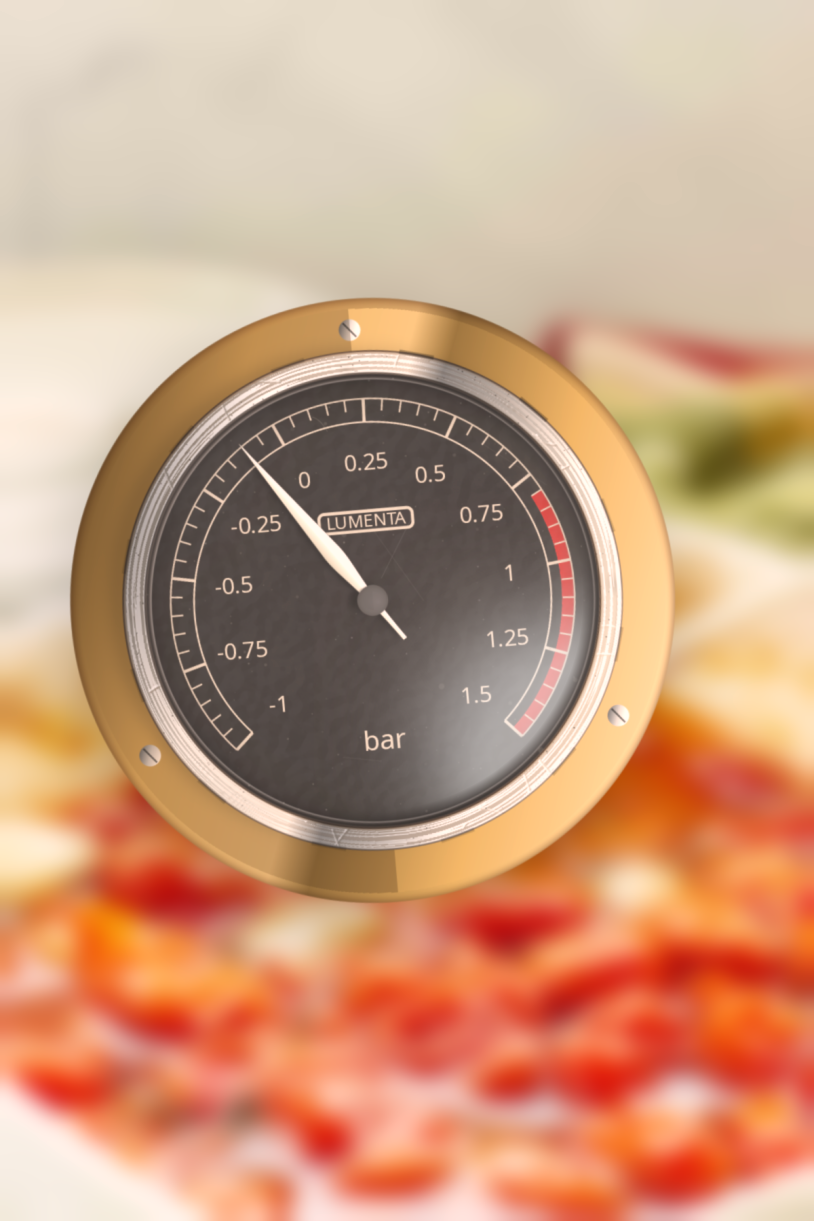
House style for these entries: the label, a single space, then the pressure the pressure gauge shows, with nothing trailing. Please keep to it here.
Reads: -0.1 bar
